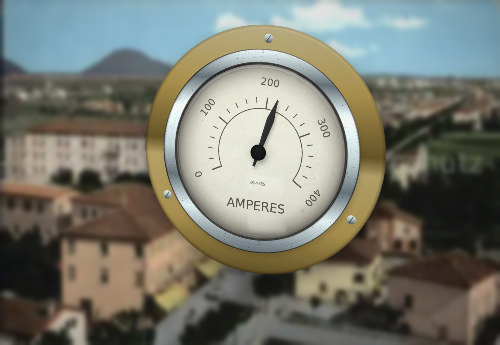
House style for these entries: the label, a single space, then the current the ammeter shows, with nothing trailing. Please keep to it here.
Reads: 220 A
